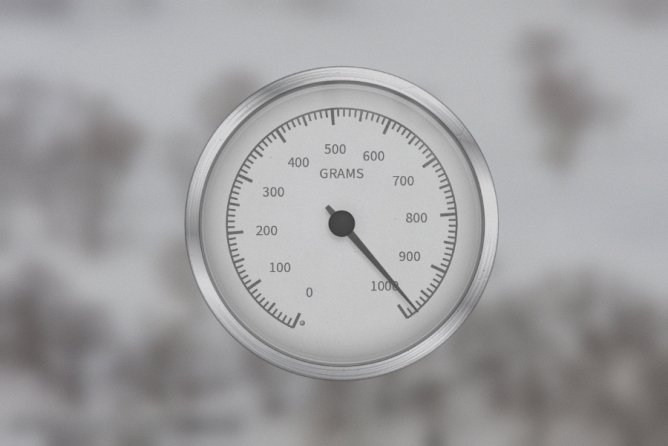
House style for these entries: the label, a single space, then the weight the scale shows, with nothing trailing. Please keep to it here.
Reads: 980 g
